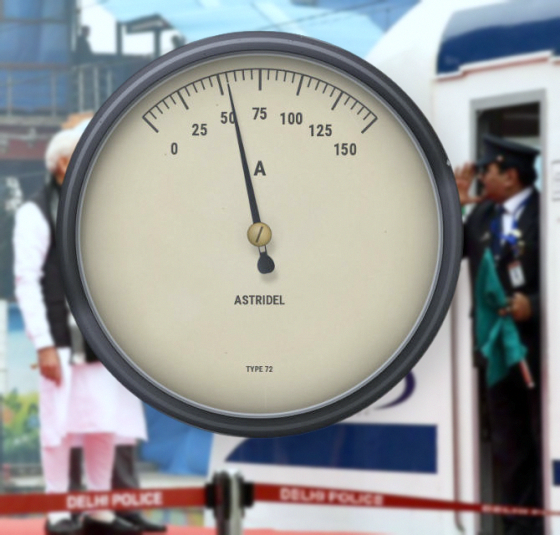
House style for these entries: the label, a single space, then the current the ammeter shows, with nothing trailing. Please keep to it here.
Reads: 55 A
